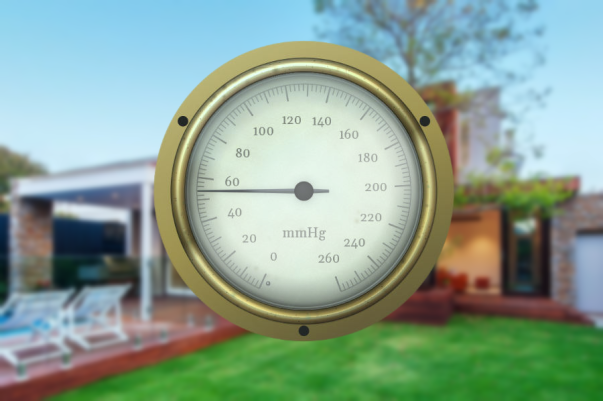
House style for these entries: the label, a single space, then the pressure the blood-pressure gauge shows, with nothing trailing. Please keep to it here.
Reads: 54 mmHg
